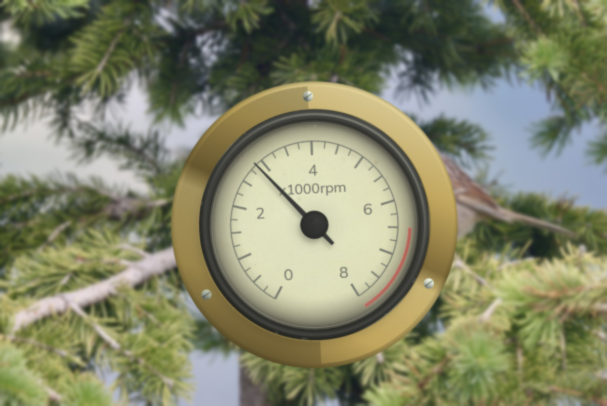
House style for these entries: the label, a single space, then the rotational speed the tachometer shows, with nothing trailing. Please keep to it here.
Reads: 2875 rpm
